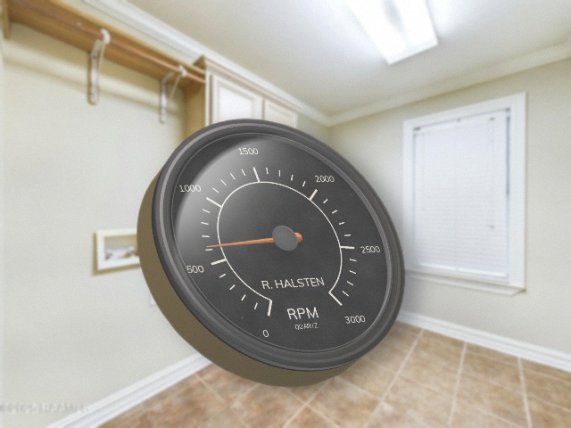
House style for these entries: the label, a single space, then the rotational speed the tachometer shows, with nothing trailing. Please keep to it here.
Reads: 600 rpm
